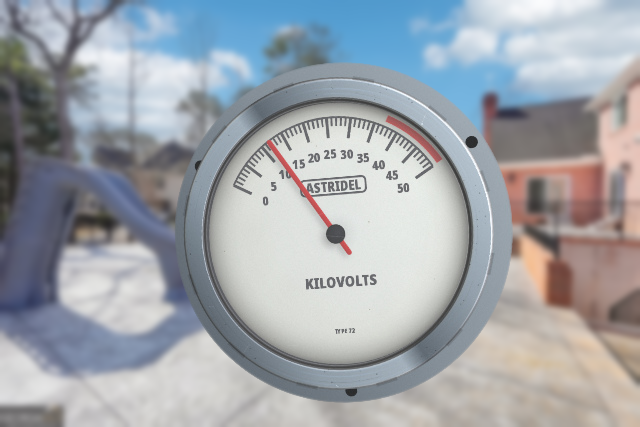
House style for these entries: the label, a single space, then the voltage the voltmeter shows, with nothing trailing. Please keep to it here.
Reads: 12 kV
